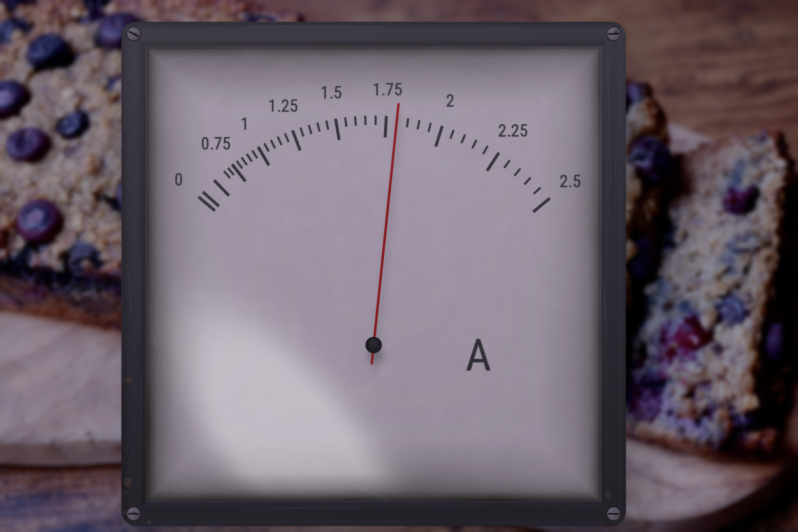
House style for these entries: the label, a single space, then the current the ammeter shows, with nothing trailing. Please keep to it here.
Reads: 1.8 A
